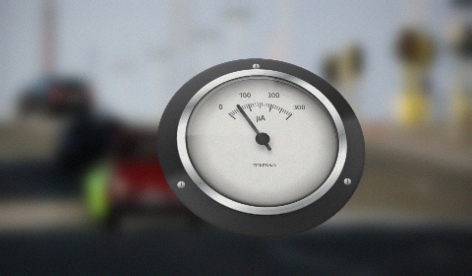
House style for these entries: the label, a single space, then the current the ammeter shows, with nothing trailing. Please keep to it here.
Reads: 50 µA
